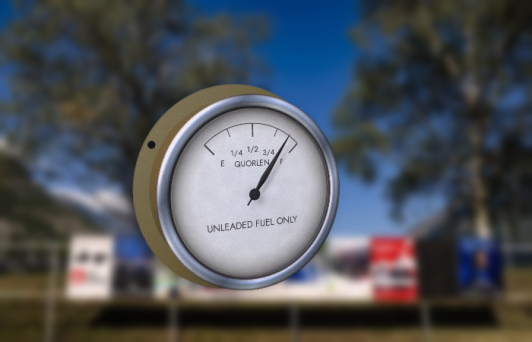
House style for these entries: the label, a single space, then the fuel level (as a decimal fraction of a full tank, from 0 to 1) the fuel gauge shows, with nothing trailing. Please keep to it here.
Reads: 0.875
